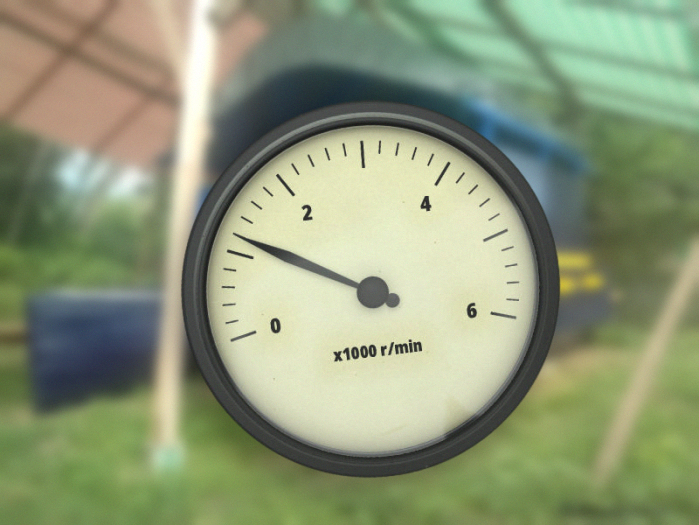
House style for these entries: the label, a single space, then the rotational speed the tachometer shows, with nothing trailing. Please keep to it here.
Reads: 1200 rpm
